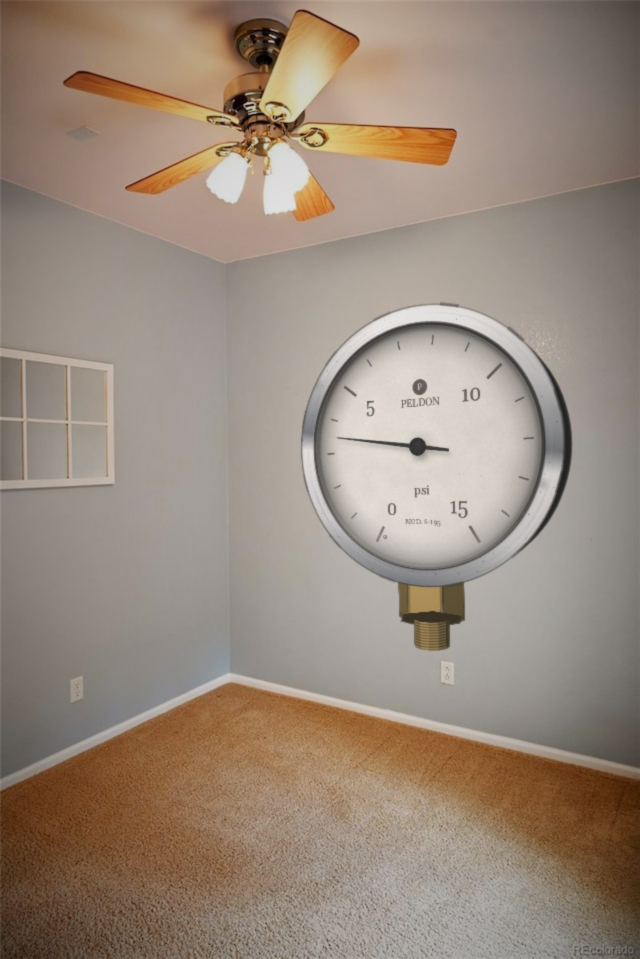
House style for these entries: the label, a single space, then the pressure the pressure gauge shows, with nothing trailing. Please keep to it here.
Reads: 3.5 psi
